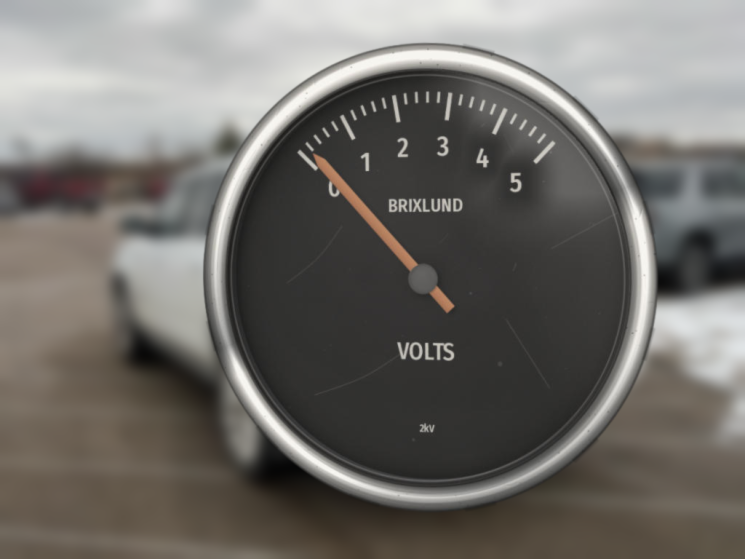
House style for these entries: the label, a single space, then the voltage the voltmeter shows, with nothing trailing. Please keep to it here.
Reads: 0.2 V
